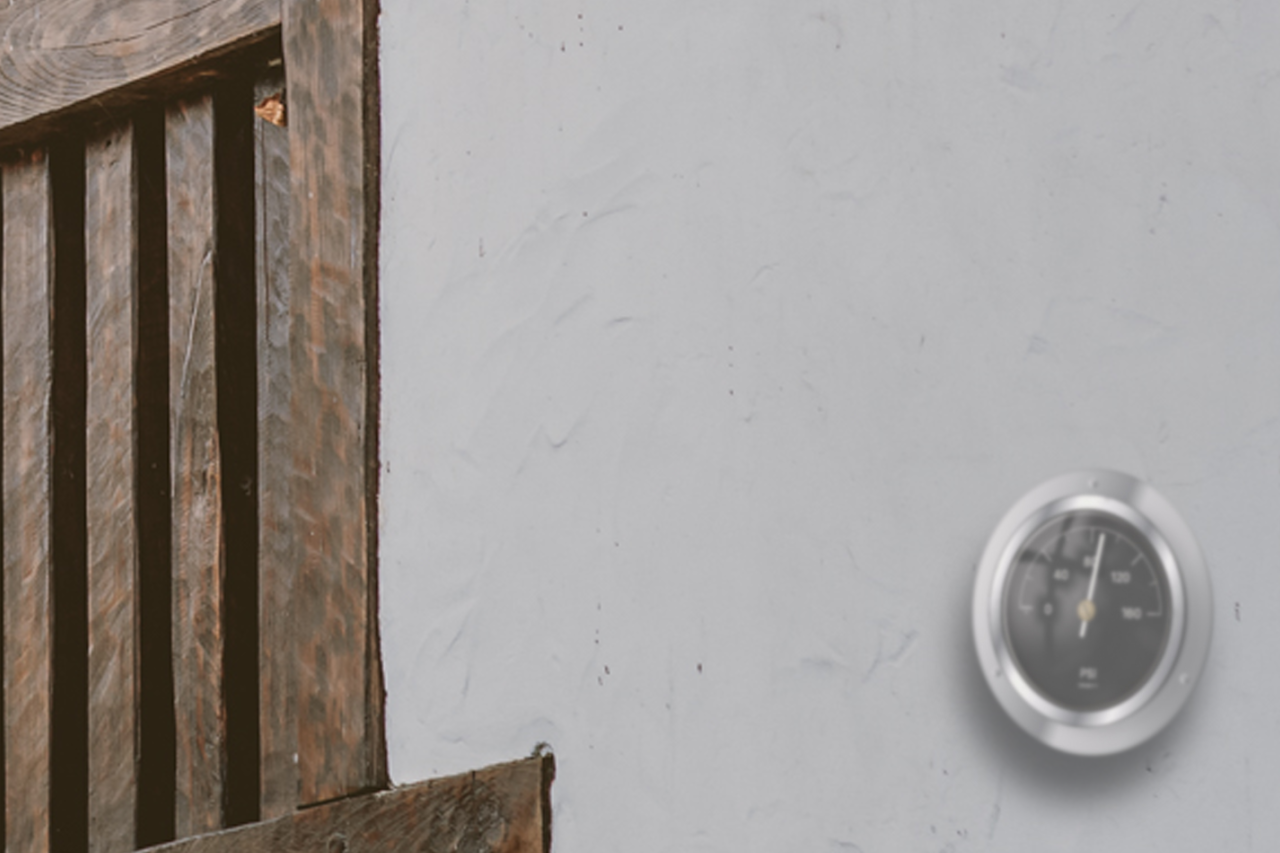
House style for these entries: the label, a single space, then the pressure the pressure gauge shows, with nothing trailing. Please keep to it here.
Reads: 90 psi
